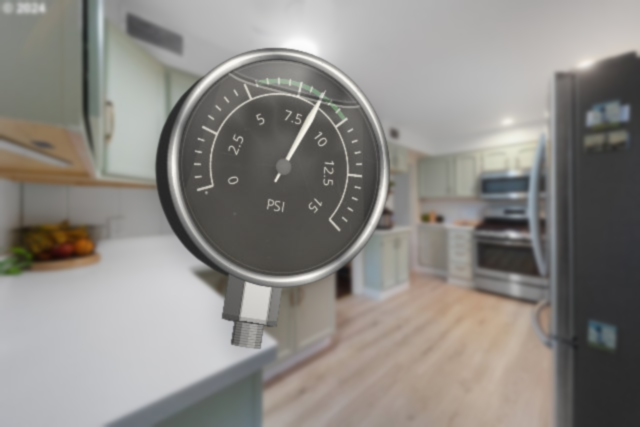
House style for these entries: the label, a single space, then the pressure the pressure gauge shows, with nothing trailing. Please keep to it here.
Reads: 8.5 psi
